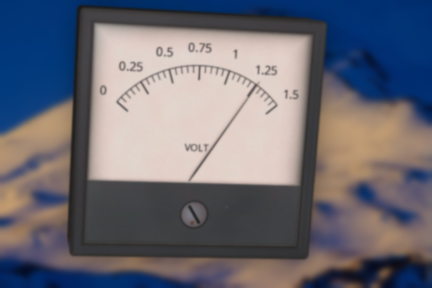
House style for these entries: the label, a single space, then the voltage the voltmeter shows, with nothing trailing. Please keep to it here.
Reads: 1.25 V
